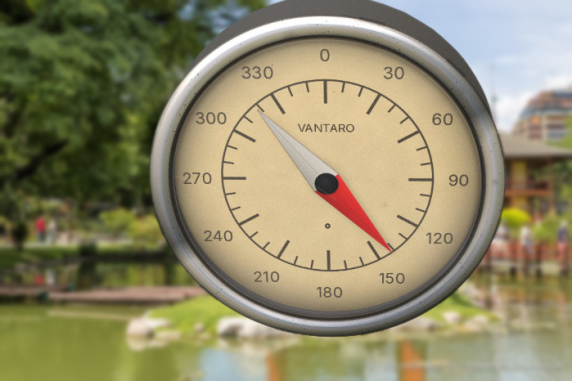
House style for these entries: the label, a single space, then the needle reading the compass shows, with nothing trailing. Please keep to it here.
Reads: 140 °
